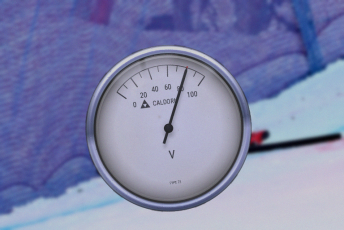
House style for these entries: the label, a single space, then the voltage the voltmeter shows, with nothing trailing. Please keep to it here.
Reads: 80 V
